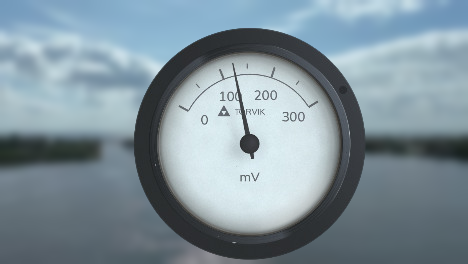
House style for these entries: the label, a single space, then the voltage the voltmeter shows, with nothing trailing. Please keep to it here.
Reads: 125 mV
